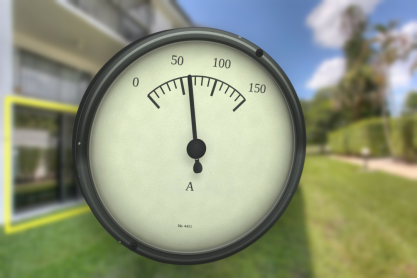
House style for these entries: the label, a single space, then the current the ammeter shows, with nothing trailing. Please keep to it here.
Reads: 60 A
